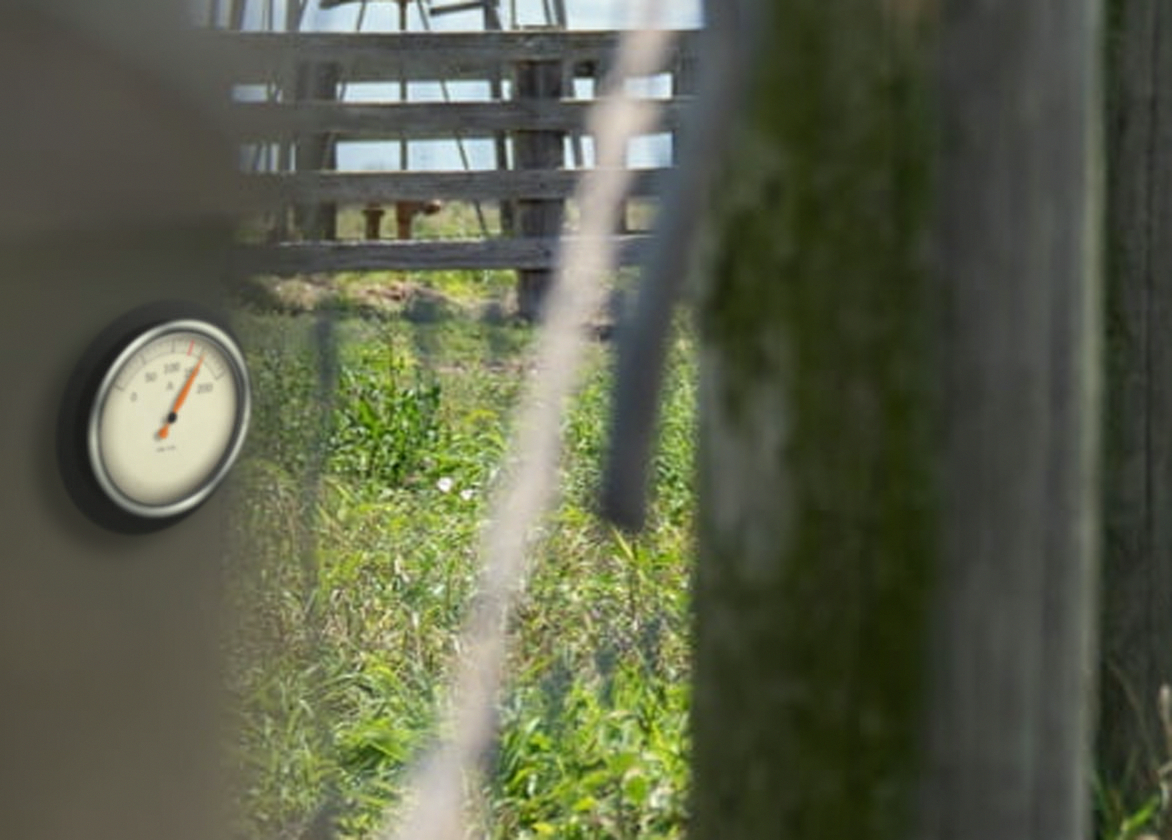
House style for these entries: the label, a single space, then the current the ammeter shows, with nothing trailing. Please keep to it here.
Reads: 150 A
